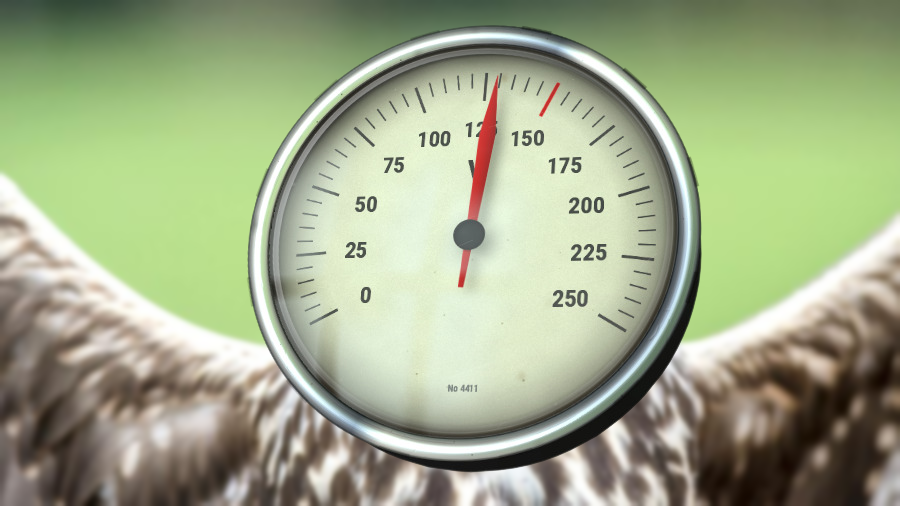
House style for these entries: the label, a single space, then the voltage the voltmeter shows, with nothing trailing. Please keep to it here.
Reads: 130 V
